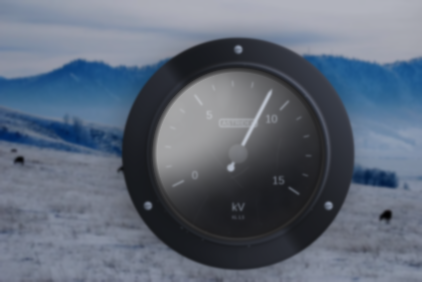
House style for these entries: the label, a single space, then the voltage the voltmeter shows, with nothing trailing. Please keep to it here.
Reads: 9 kV
